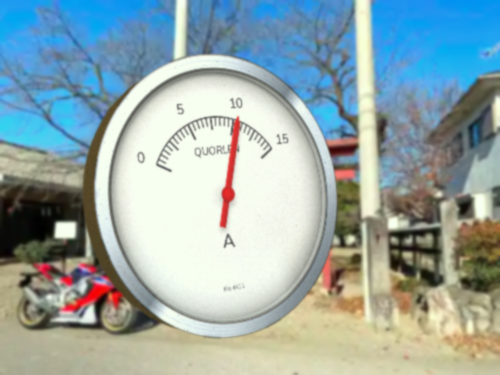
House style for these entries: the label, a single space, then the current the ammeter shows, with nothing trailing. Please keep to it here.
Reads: 10 A
